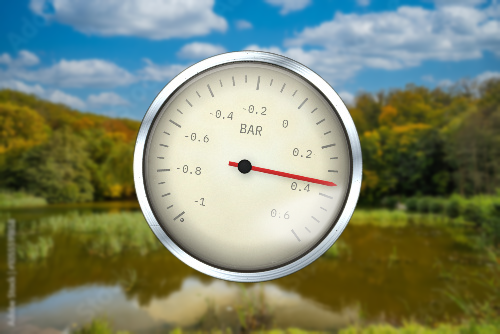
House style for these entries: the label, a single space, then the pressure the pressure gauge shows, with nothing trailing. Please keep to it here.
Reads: 0.35 bar
